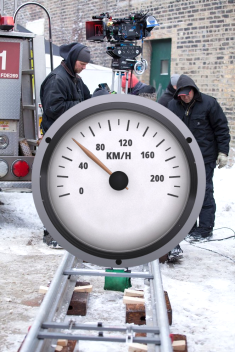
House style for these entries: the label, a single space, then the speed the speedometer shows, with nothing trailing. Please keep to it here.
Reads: 60 km/h
